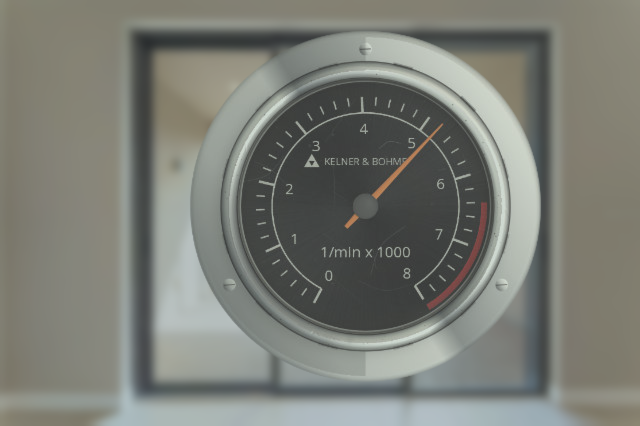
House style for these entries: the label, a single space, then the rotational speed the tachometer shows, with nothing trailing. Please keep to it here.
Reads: 5200 rpm
